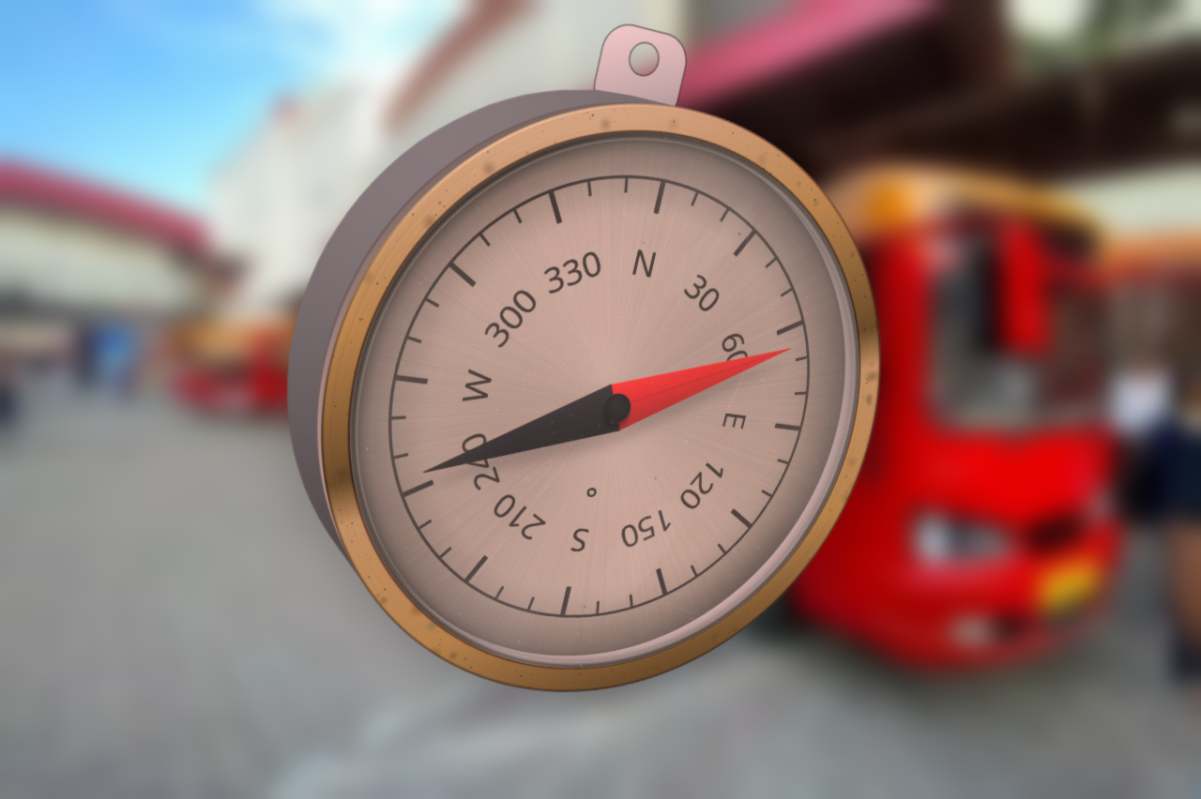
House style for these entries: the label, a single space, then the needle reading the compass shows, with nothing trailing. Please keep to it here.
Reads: 65 °
